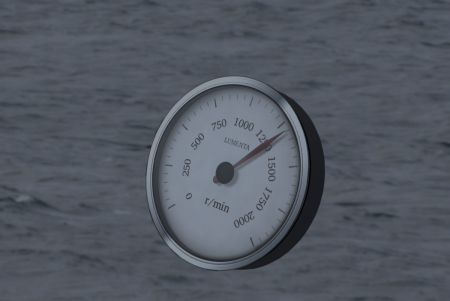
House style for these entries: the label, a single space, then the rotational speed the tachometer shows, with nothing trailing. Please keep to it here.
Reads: 1300 rpm
